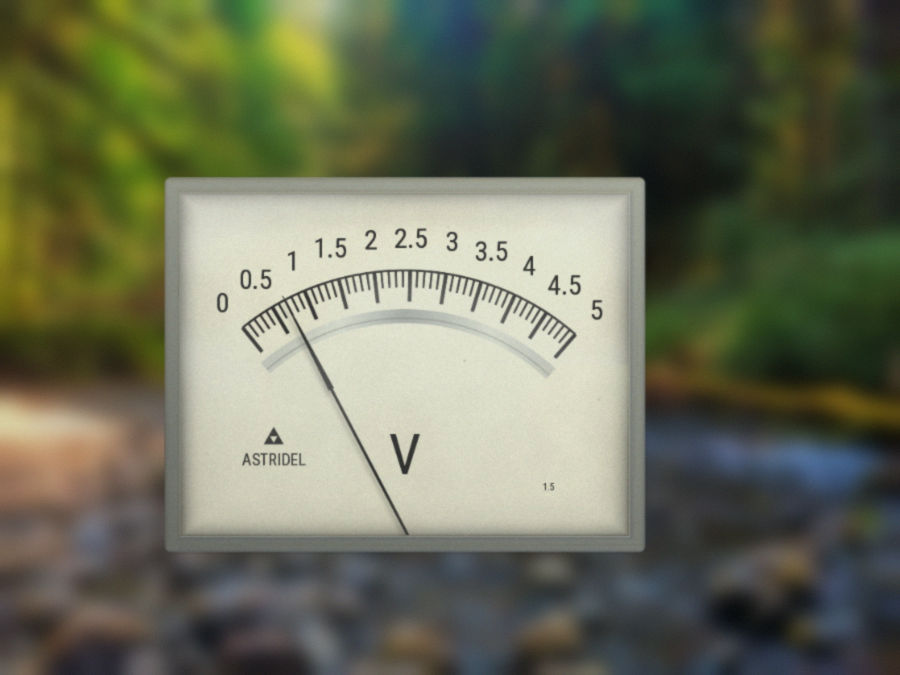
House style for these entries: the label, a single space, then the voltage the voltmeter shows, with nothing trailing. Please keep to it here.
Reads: 0.7 V
